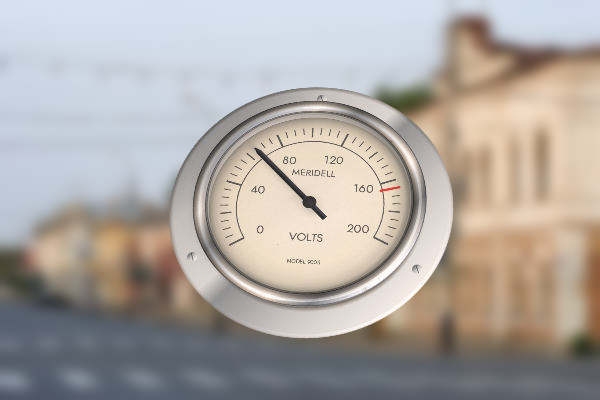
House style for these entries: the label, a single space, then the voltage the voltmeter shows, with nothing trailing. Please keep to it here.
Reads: 65 V
